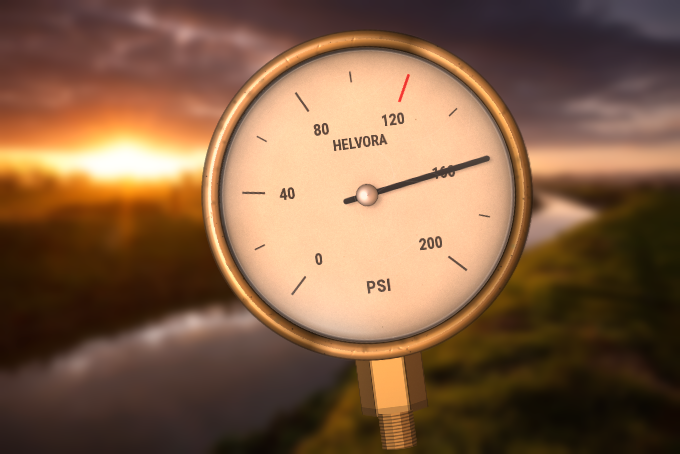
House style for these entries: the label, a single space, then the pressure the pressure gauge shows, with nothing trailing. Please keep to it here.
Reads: 160 psi
